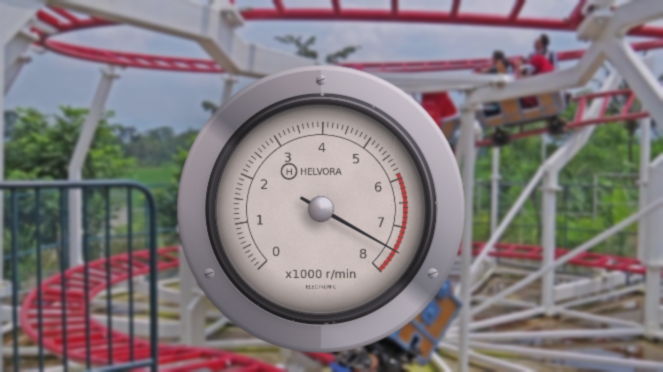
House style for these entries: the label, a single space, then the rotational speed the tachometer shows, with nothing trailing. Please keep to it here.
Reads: 7500 rpm
